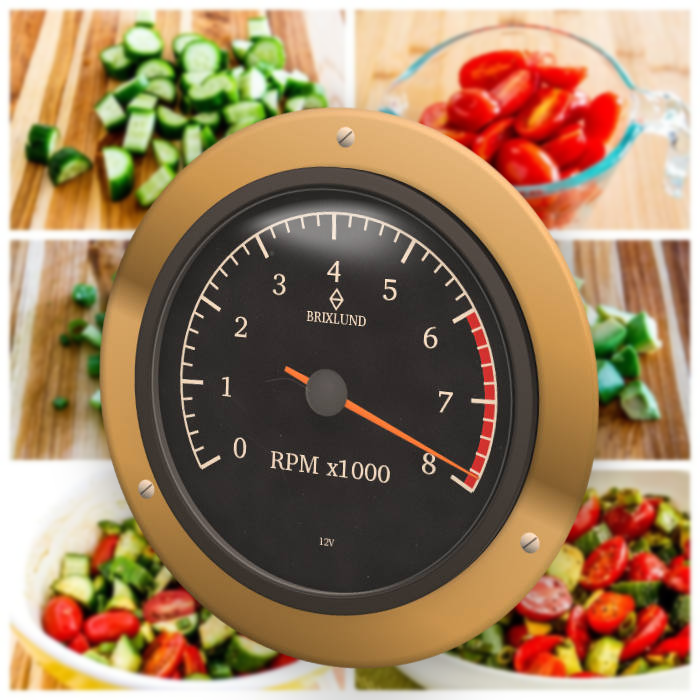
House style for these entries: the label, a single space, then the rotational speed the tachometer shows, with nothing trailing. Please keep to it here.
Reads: 7800 rpm
